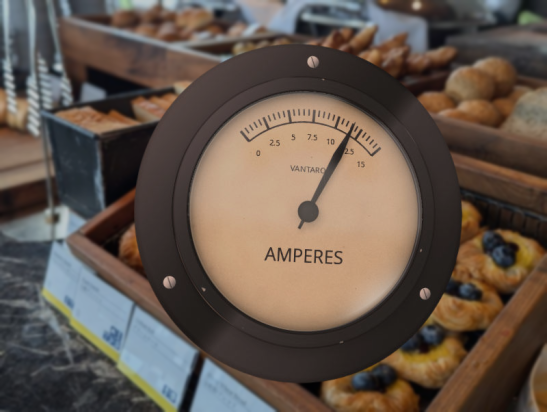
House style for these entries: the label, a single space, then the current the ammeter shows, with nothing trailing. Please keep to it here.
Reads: 11.5 A
